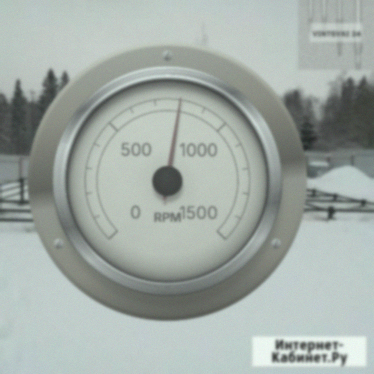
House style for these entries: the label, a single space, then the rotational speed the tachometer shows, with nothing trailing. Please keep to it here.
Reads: 800 rpm
